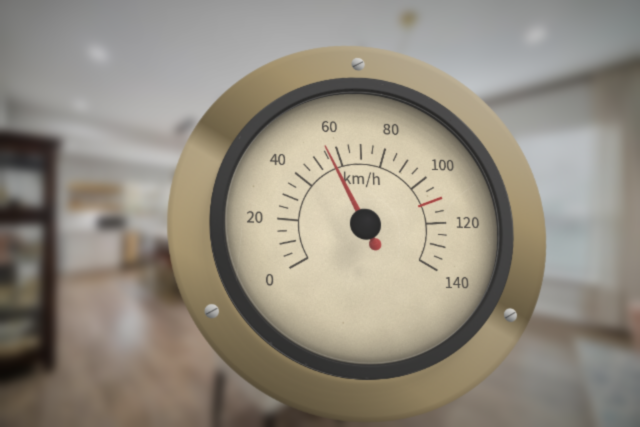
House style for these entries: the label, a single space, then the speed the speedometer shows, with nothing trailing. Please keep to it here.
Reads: 55 km/h
